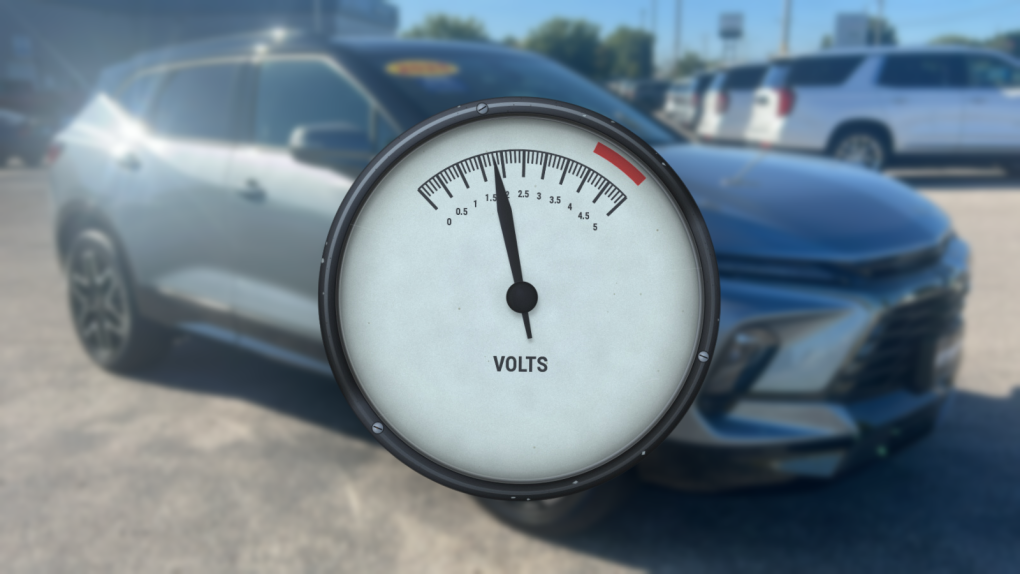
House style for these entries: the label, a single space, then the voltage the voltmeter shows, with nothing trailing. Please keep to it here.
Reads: 1.8 V
